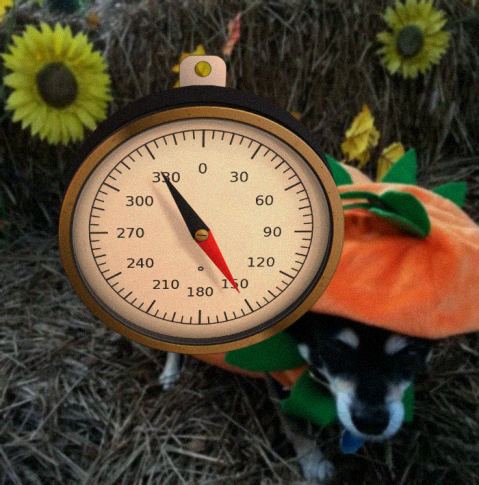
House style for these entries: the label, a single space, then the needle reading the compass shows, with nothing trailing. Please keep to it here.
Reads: 150 °
